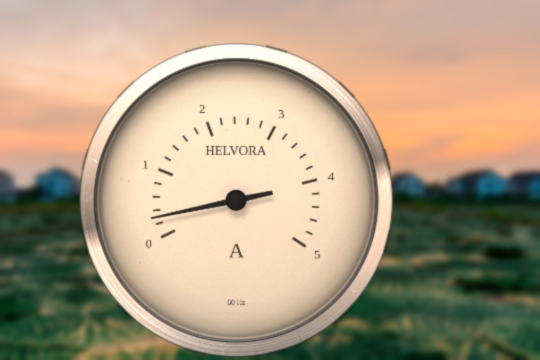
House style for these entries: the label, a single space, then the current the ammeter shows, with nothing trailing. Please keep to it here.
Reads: 0.3 A
